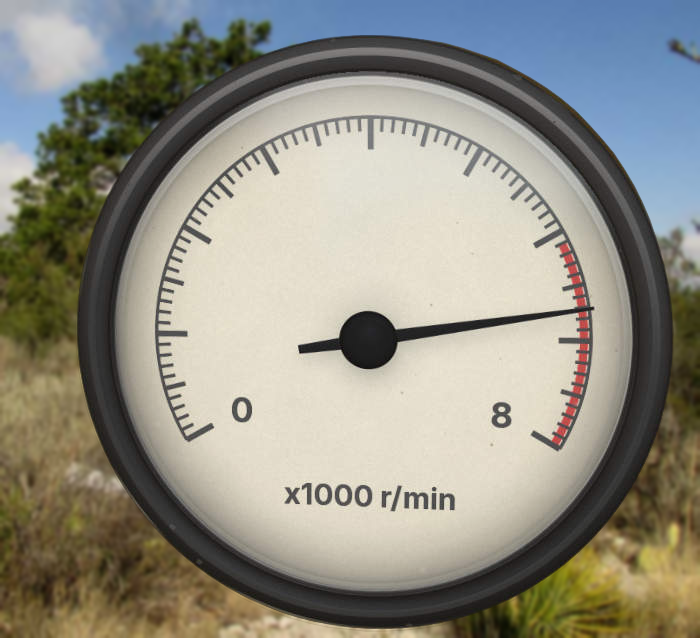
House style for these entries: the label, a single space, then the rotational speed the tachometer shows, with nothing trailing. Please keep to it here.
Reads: 6700 rpm
